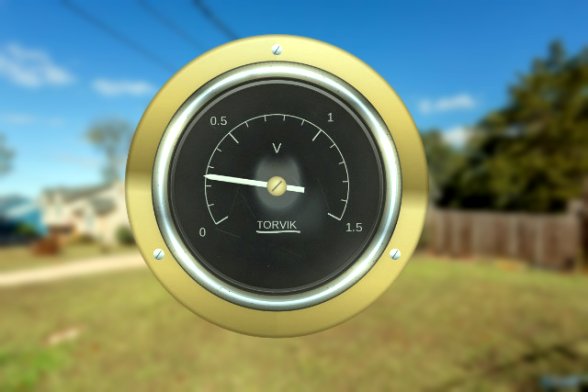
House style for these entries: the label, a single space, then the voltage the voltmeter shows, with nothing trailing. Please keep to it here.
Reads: 0.25 V
